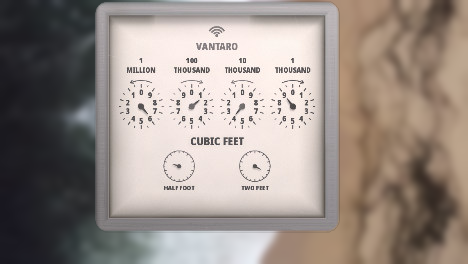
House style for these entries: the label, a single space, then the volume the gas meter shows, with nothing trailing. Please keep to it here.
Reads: 613900 ft³
